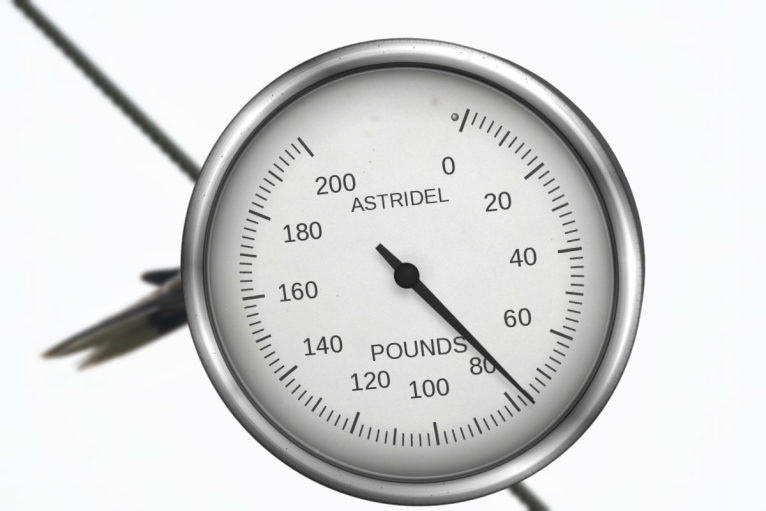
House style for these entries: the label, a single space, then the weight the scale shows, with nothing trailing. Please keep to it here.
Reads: 76 lb
